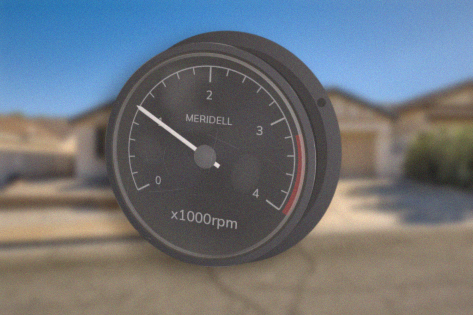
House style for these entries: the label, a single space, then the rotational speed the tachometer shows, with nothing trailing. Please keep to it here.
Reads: 1000 rpm
